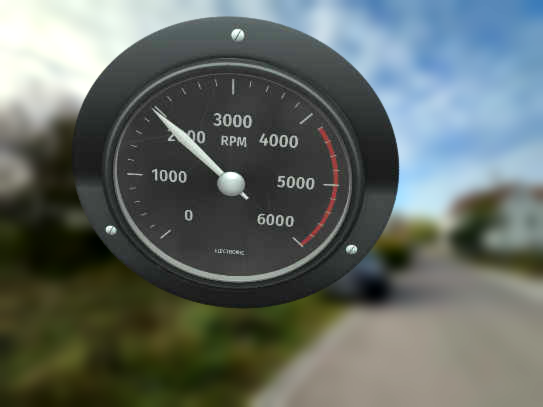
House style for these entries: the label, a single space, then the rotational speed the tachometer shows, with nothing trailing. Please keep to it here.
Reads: 2000 rpm
